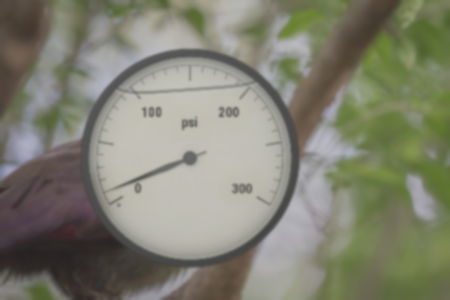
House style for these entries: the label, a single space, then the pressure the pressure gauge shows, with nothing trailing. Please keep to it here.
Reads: 10 psi
